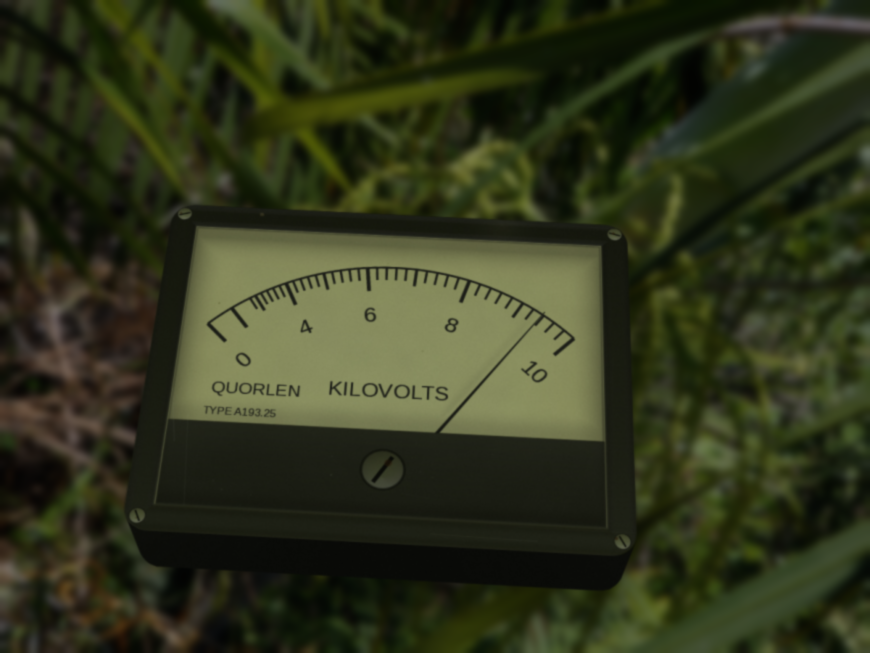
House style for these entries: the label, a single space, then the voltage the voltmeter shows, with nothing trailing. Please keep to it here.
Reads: 9.4 kV
